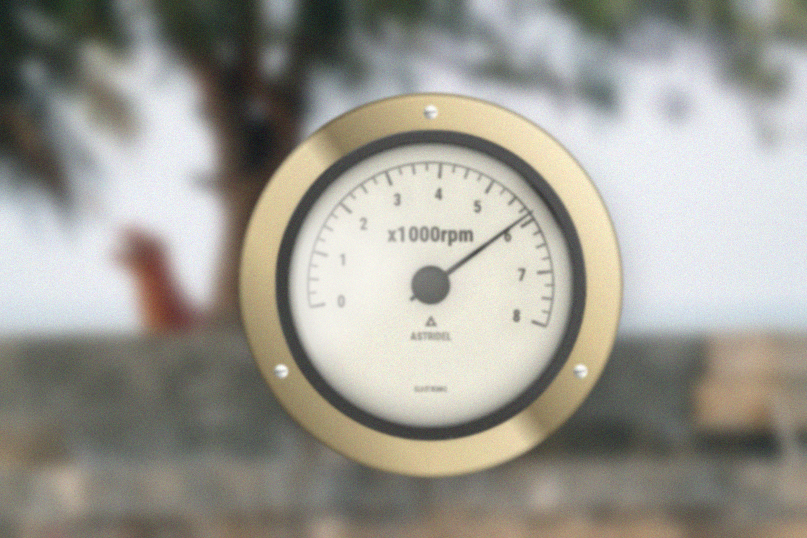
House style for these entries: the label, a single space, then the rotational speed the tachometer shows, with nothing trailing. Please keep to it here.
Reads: 5875 rpm
